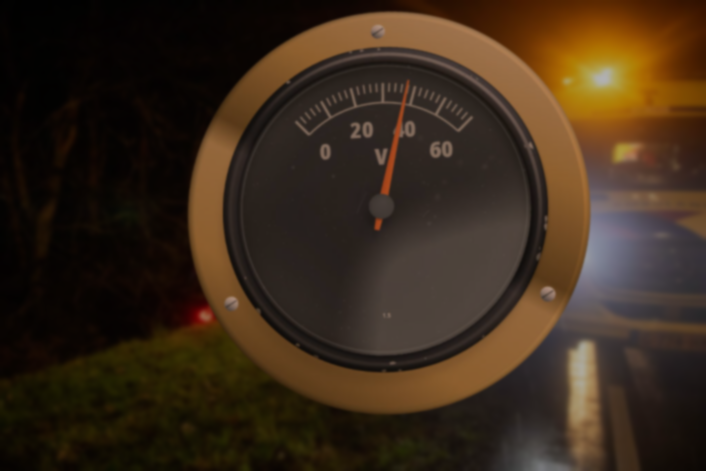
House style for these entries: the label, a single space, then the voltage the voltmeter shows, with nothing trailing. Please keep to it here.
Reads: 38 V
